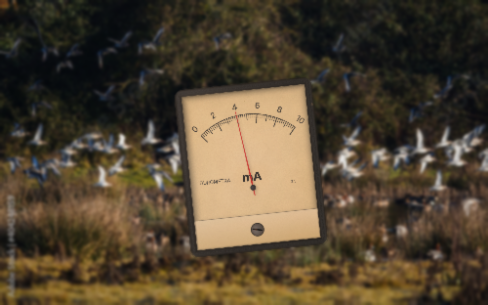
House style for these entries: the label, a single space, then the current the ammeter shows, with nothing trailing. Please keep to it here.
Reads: 4 mA
